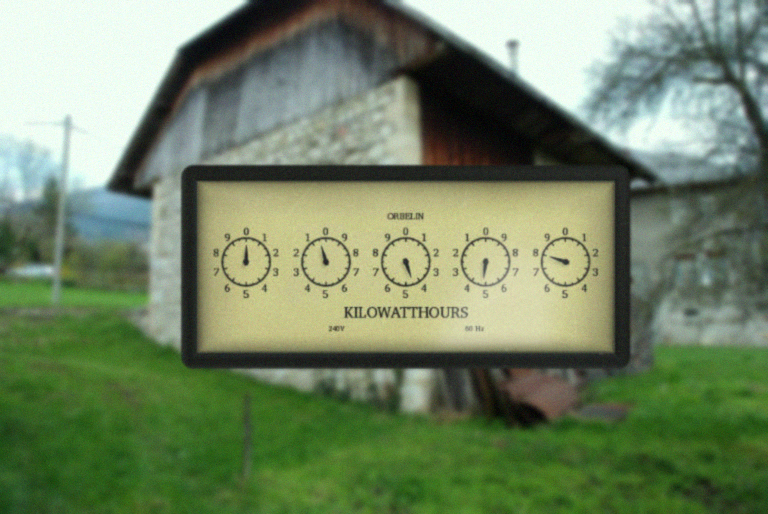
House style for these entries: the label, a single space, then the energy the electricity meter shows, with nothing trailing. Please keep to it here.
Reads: 448 kWh
